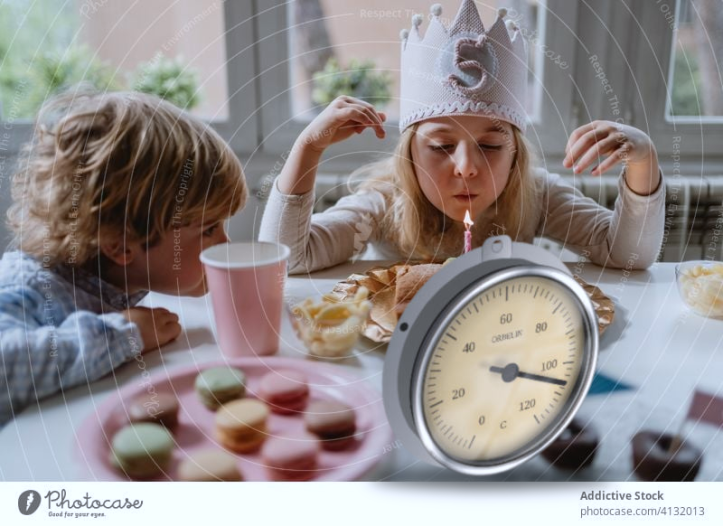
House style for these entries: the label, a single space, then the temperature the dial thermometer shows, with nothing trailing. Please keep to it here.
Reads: 106 °C
